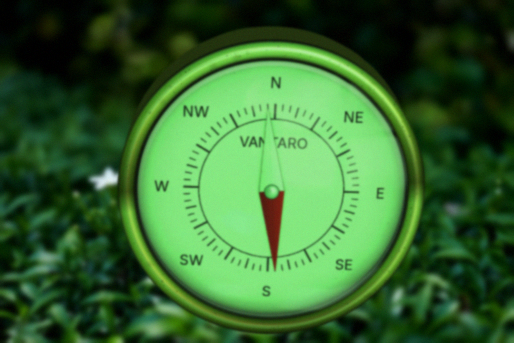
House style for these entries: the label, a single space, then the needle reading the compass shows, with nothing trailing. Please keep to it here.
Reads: 175 °
